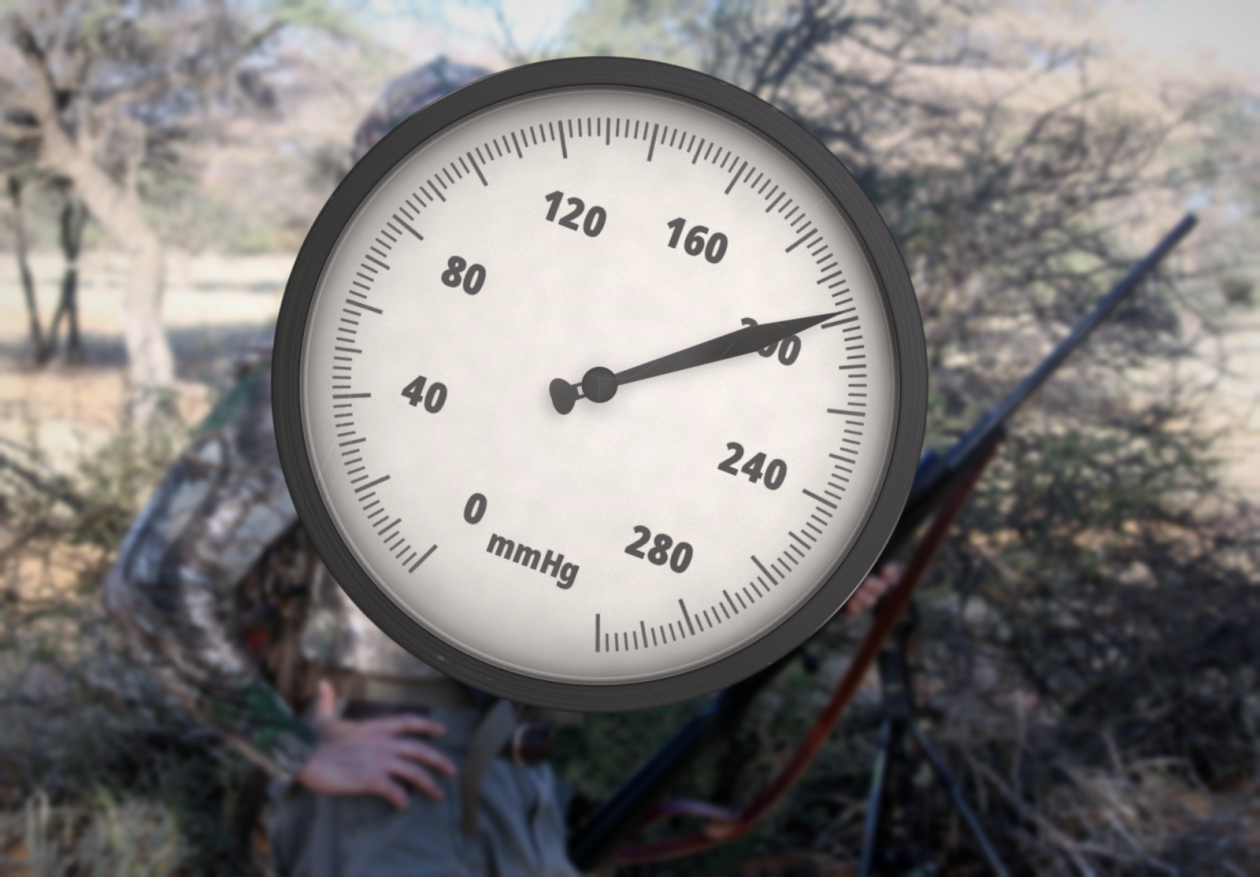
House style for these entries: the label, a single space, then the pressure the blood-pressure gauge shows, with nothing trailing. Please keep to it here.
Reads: 198 mmHg
